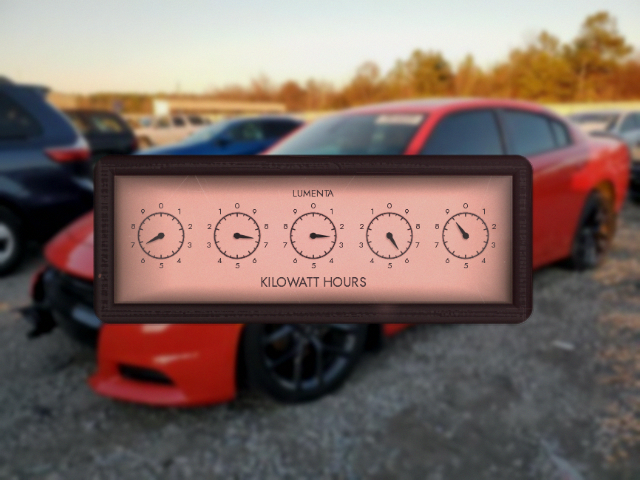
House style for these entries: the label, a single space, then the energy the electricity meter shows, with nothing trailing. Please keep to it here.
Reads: 67259 kWh
